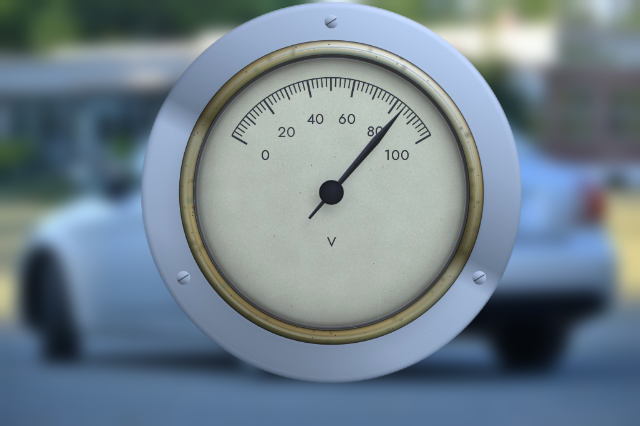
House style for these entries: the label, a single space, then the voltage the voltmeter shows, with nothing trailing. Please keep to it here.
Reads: 84 V
